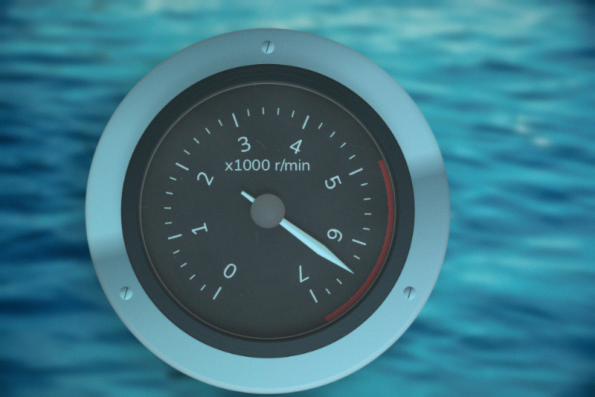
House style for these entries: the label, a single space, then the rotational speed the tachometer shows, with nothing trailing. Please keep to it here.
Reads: 6400 rpm
